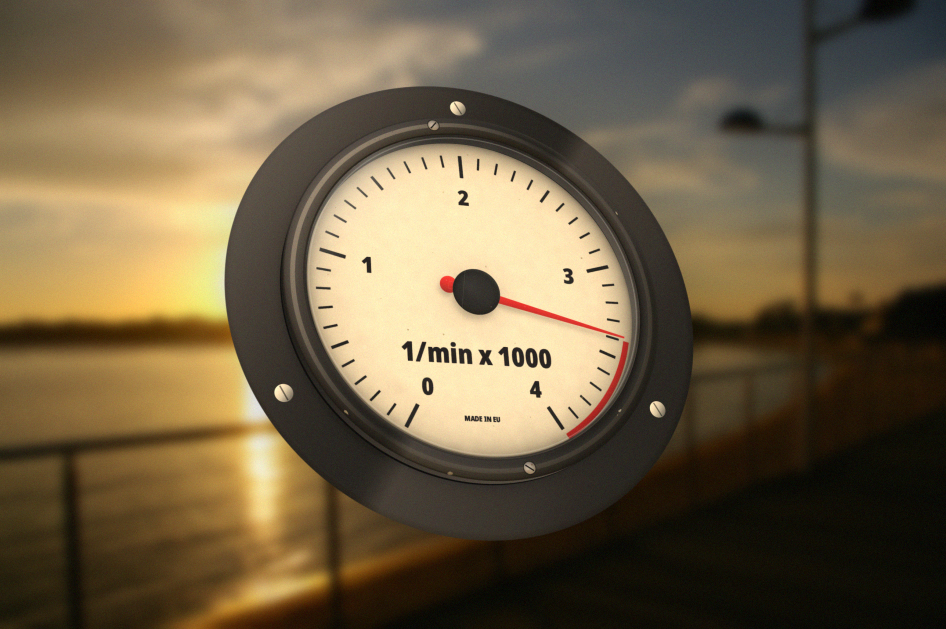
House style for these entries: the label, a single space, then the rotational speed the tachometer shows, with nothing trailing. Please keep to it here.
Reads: 3400 rpm
